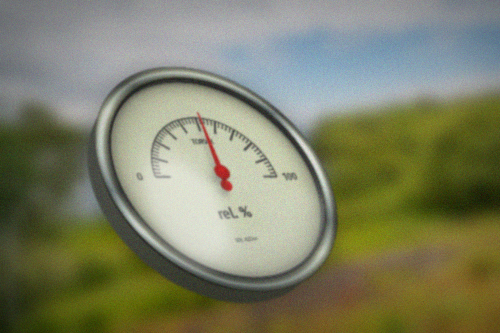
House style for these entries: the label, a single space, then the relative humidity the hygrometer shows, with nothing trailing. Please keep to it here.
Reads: 50 %
